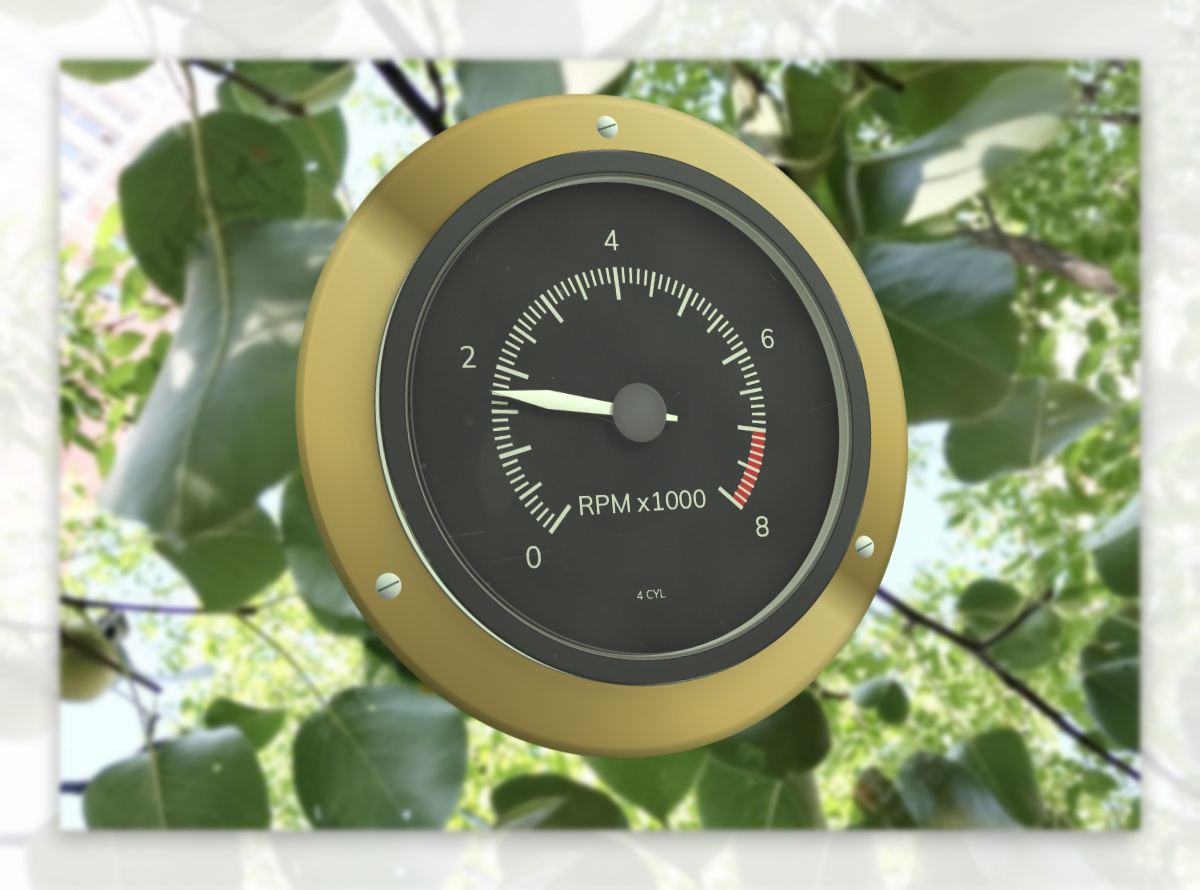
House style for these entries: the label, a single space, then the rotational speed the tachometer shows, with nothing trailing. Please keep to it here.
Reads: 1700 rpm
